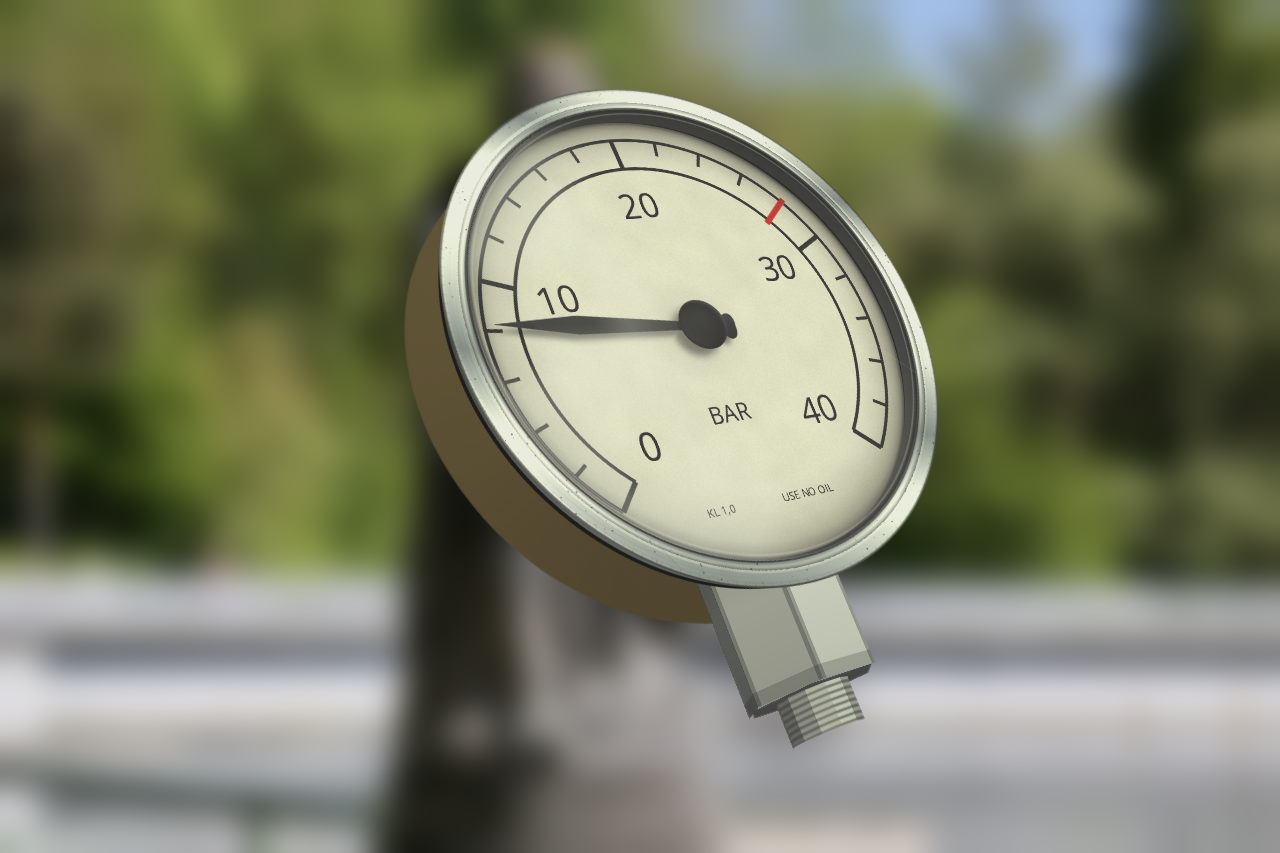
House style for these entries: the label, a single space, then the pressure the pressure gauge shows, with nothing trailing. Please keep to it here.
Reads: 8 bar
